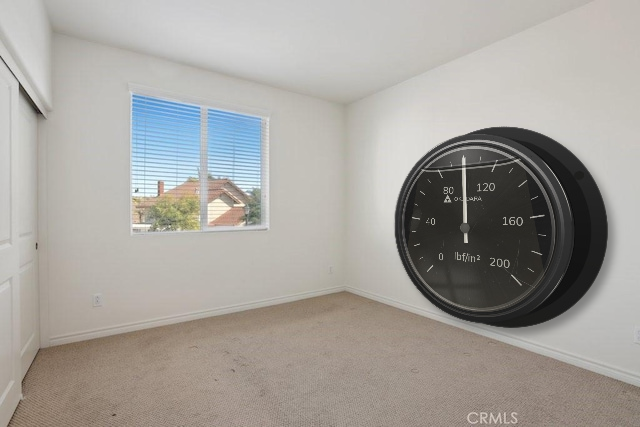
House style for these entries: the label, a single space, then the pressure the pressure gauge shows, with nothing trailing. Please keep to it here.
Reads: 100 psi
